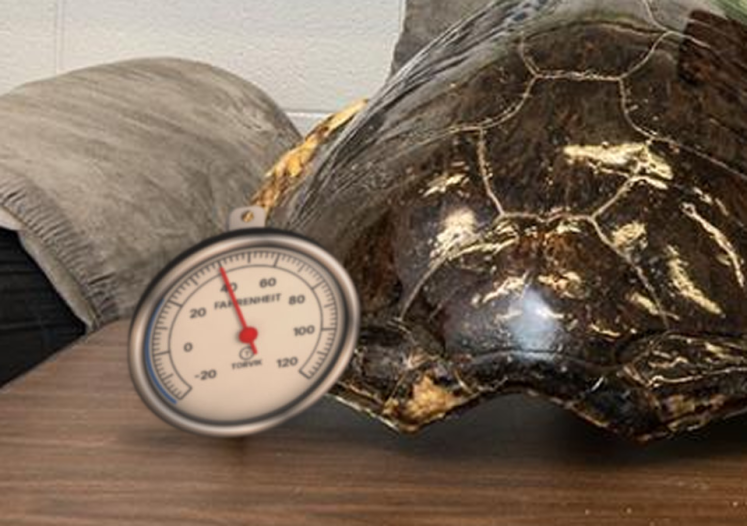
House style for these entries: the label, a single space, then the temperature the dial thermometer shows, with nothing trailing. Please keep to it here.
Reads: 40 °F
